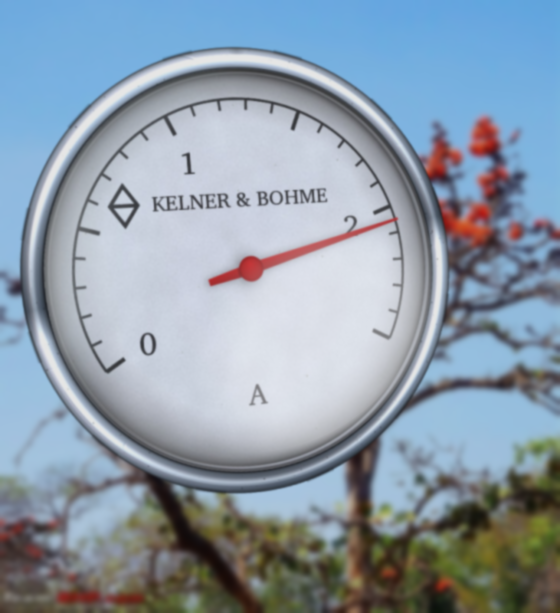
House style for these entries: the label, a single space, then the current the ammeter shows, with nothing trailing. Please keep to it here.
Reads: 2.05 A
